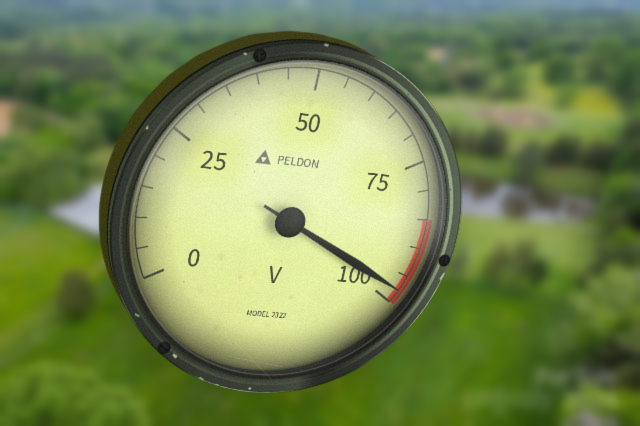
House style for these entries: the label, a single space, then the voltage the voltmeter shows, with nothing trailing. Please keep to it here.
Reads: 97.5 V
